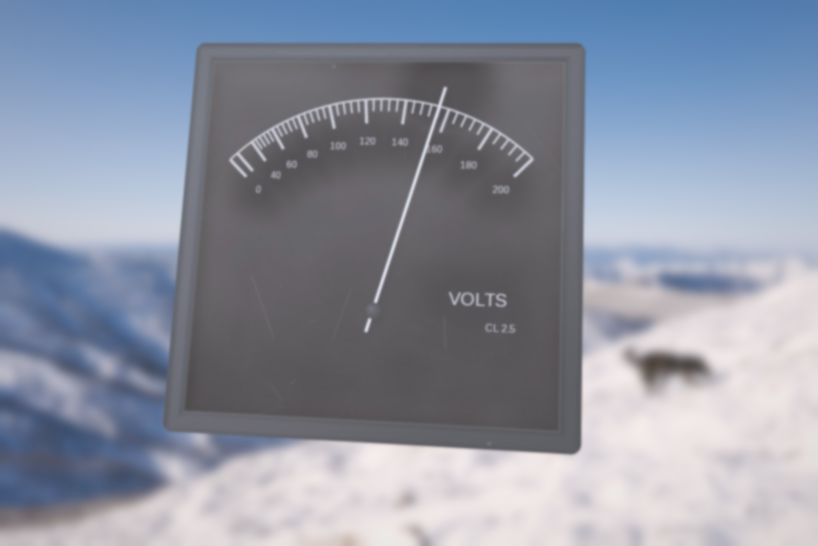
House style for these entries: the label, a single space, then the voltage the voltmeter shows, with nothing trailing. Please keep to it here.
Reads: 156 V
